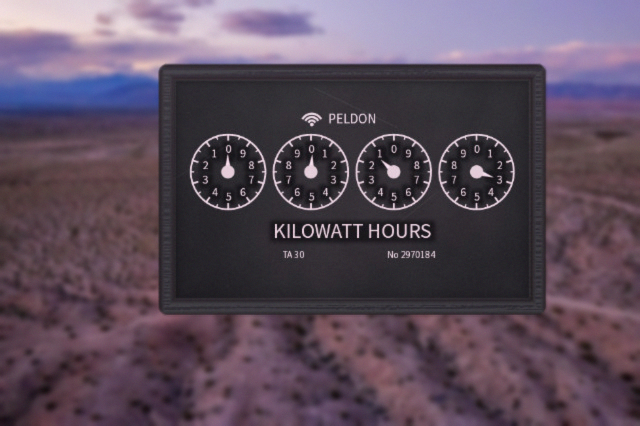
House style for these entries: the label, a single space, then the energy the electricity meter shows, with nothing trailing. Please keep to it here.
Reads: 13 kWh
